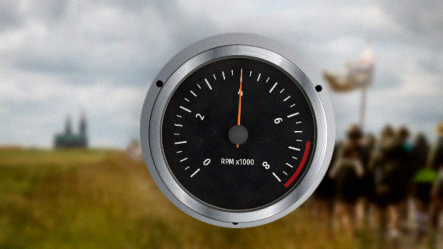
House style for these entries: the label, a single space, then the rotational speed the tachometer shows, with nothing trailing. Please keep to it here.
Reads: 4000 rpm
